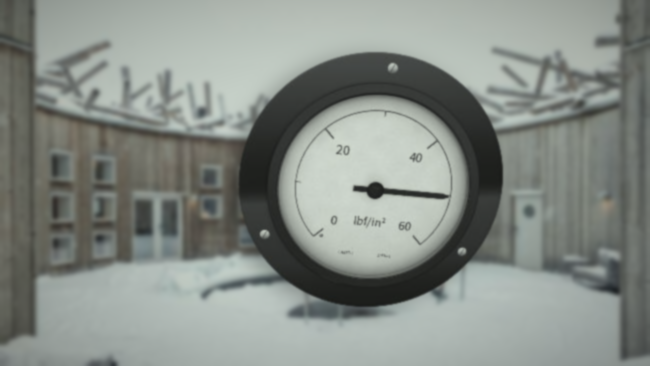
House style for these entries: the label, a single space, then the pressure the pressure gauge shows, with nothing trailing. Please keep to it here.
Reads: 50 psi
